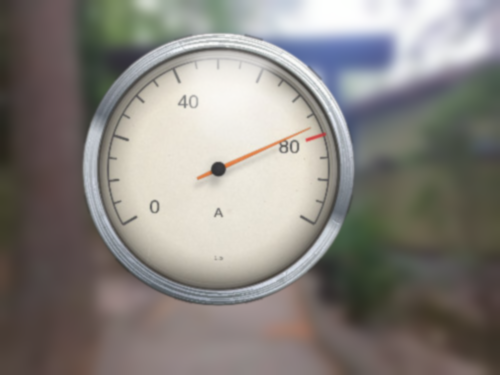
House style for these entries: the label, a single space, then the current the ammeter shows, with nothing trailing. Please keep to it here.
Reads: 77.5 A
